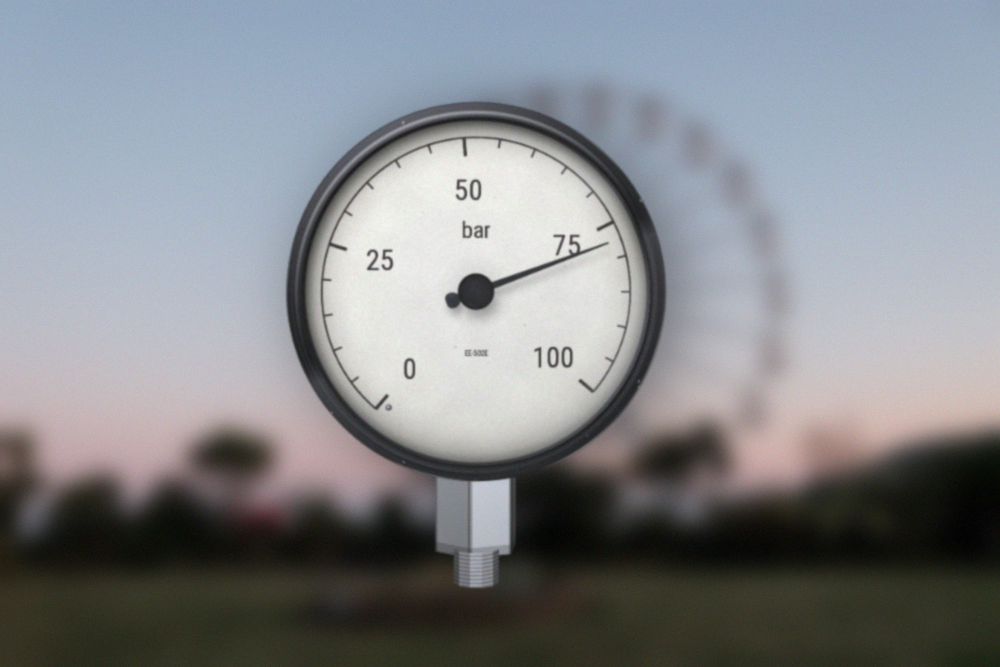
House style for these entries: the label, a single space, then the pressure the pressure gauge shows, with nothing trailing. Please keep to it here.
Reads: 77.5 bar
